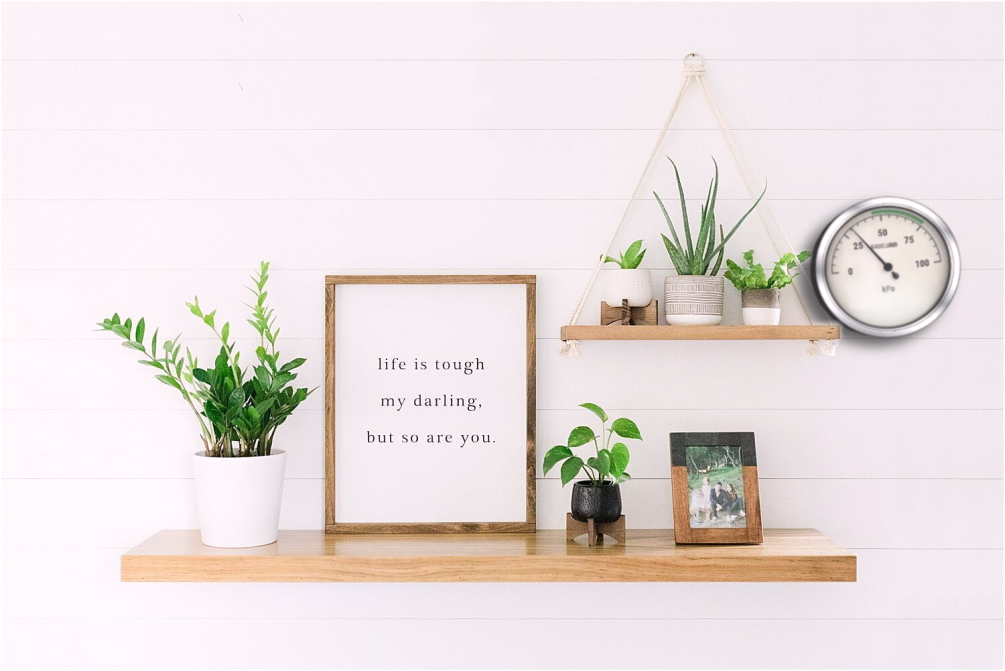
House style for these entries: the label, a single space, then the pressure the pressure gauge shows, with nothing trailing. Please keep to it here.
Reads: 30 kPa
